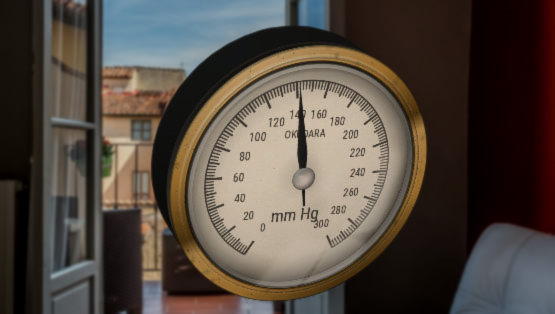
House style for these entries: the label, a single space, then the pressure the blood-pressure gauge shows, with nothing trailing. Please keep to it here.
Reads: 140 mmHg
